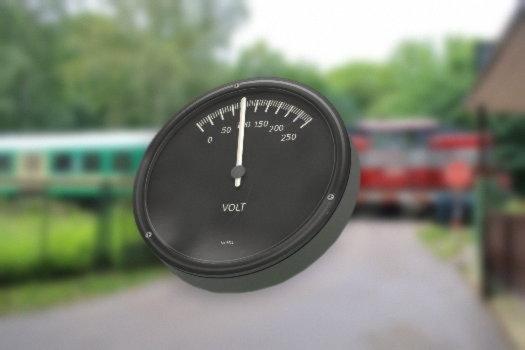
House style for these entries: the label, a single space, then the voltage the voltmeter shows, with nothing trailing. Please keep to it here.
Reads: 100 V
